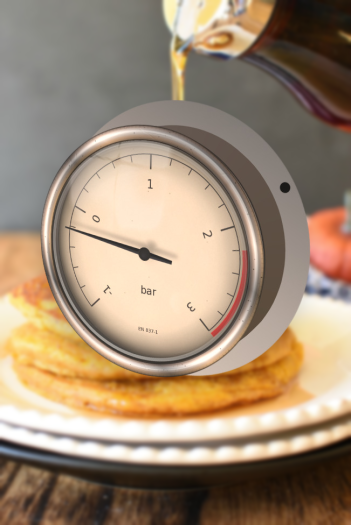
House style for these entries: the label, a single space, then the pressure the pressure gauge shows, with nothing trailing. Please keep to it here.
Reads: -0.2 bar
